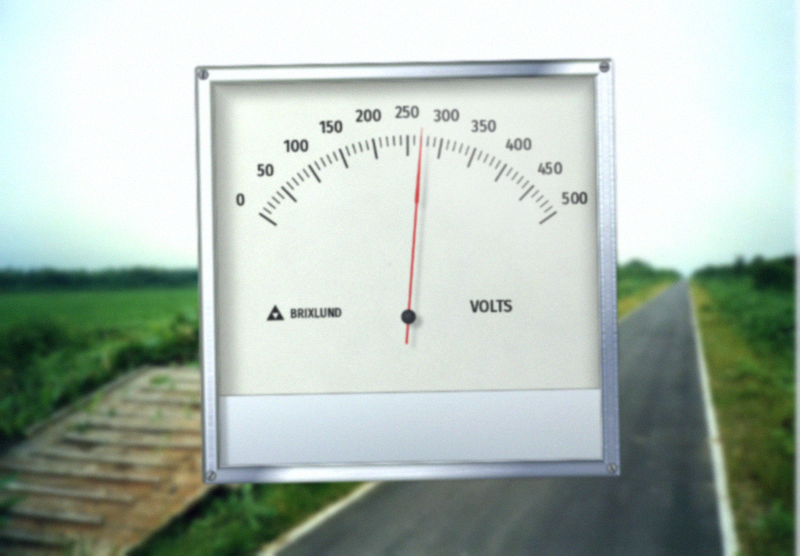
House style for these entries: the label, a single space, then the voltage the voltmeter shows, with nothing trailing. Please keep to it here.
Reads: 270 V
